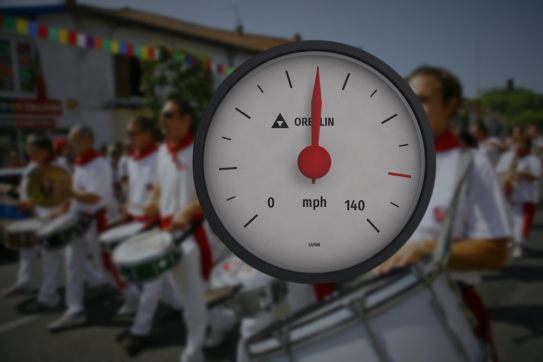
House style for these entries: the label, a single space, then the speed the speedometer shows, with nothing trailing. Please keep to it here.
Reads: 70 mph
